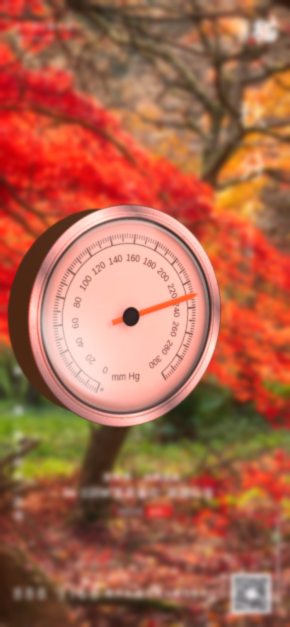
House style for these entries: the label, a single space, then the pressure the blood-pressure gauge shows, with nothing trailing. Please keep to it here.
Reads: 230 mmHg
